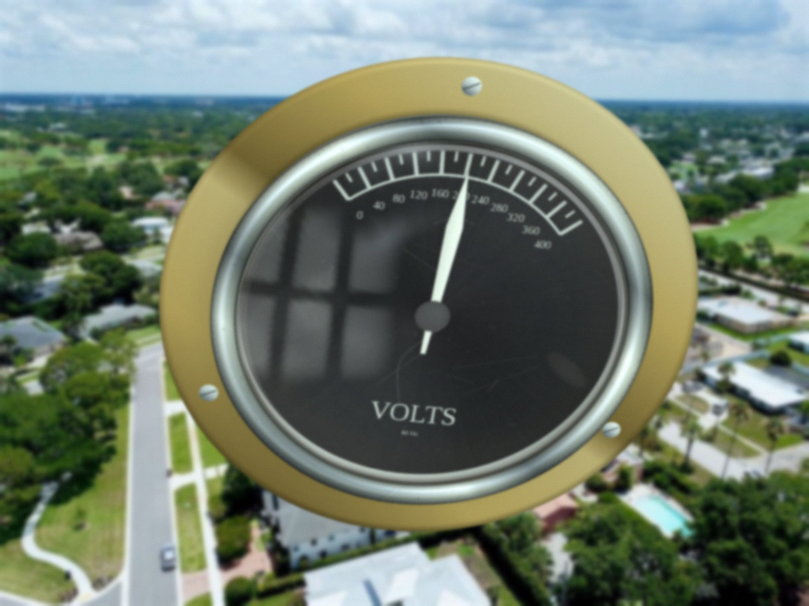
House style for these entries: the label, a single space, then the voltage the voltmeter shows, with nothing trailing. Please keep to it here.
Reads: 200 V
